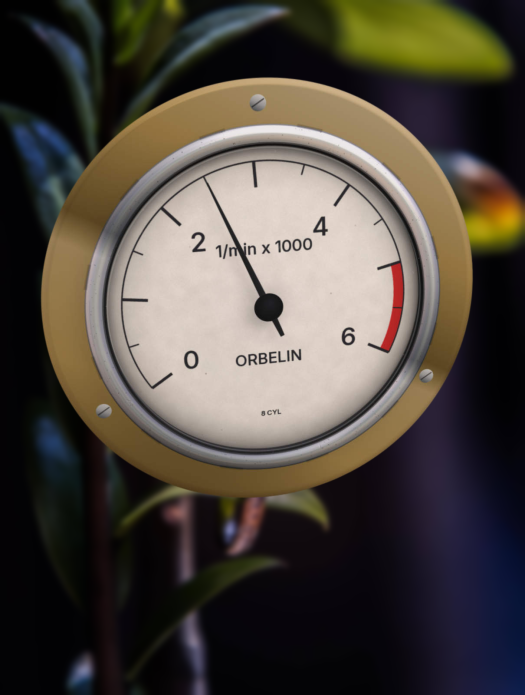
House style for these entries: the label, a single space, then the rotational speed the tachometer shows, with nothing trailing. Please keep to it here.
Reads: 2500 rpm
